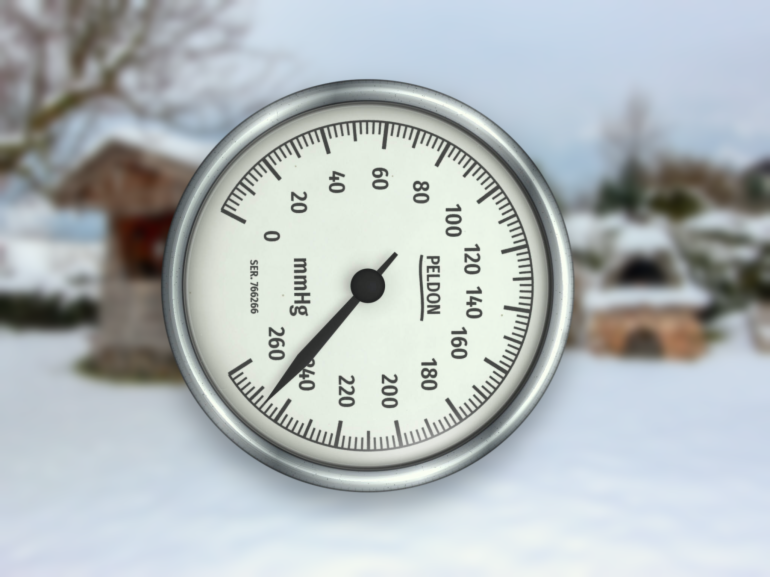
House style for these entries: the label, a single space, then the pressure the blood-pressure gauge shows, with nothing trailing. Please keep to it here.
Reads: 246 mmHg
